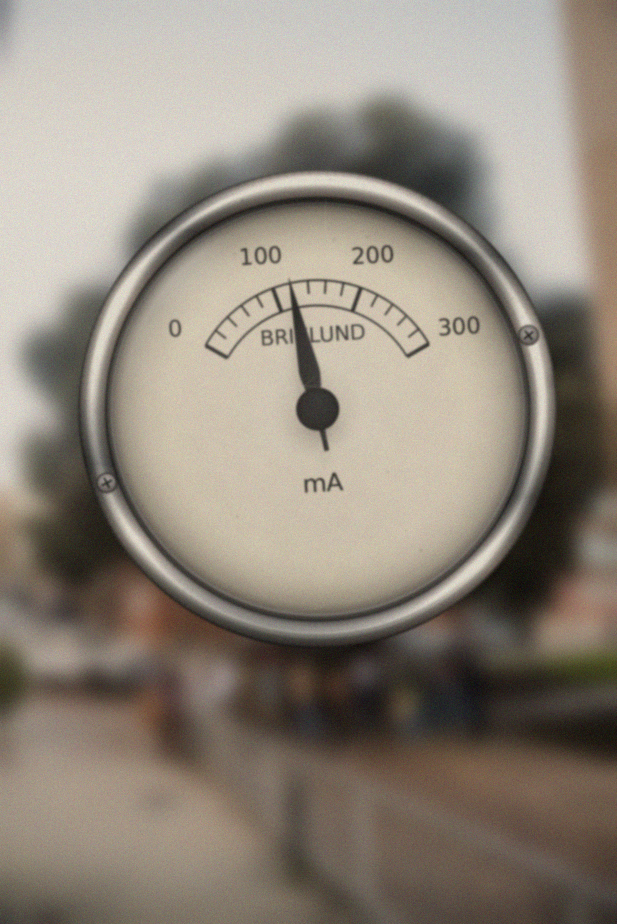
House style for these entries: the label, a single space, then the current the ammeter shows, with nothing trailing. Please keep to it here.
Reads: 120 mA
